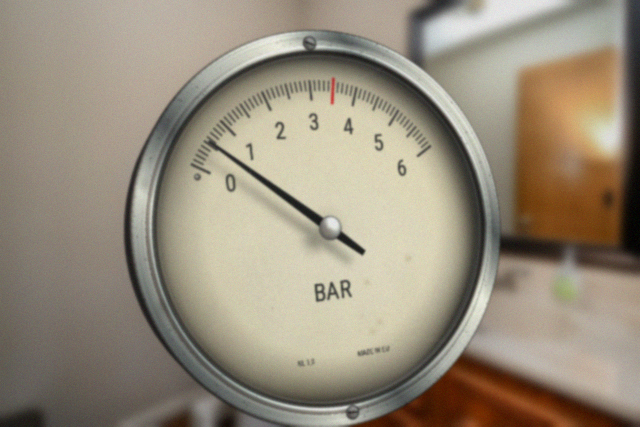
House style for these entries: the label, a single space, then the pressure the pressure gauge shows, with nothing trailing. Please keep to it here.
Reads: 0.5 bar
